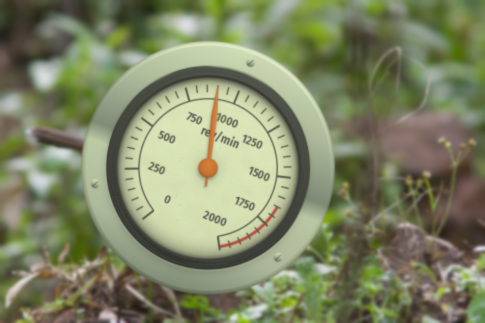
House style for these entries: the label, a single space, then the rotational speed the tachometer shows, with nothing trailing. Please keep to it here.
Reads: 900 rpm
